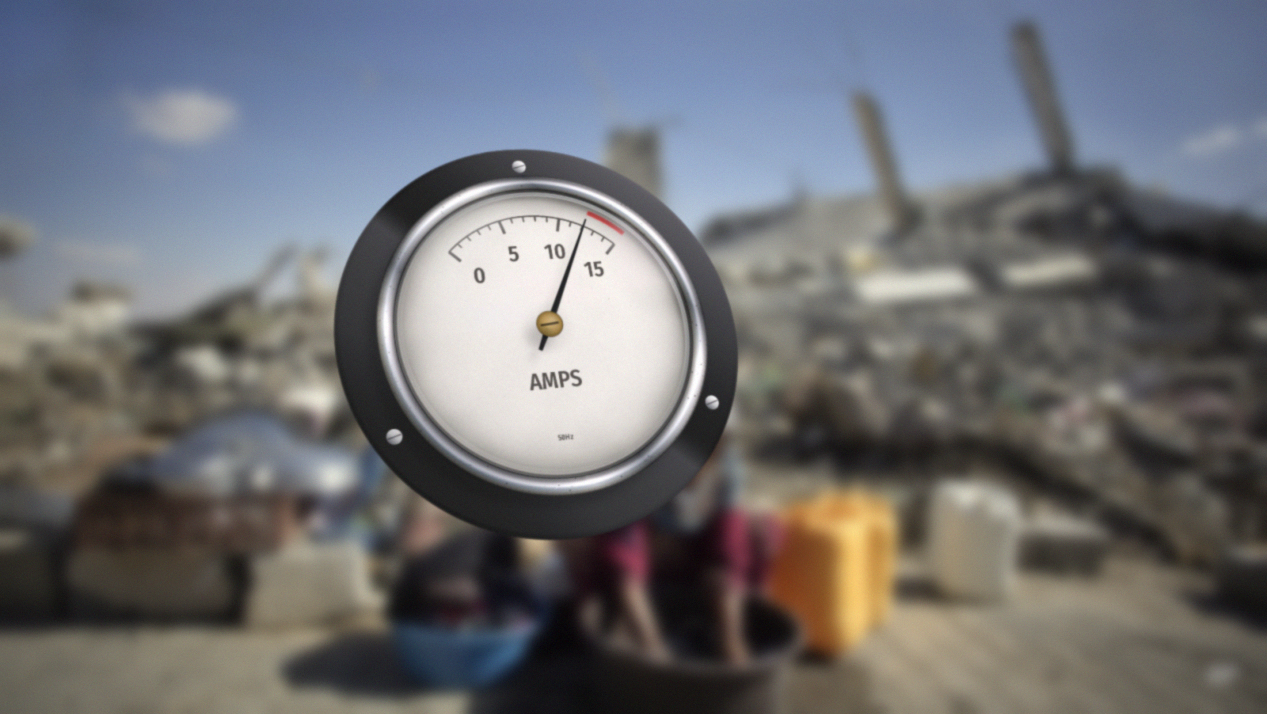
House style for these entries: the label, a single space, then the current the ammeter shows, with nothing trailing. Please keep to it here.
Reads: 12 A
